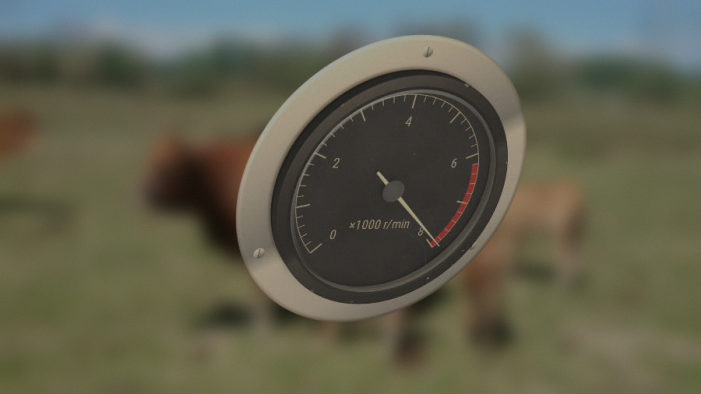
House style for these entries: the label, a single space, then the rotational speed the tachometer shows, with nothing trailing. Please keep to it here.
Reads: 7900 rpm
